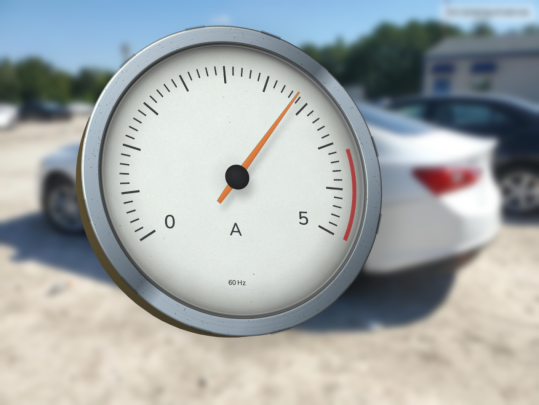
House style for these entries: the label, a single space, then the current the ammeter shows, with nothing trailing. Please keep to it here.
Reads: 3.35 A
